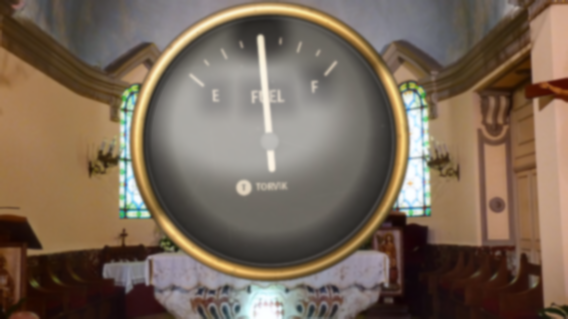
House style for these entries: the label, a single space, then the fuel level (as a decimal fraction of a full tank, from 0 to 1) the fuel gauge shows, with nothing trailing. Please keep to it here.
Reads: 0.5
